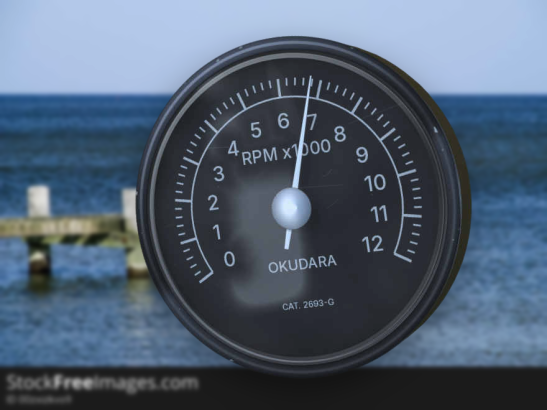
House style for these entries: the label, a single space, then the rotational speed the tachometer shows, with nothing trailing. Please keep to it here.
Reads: 6800 rpm
